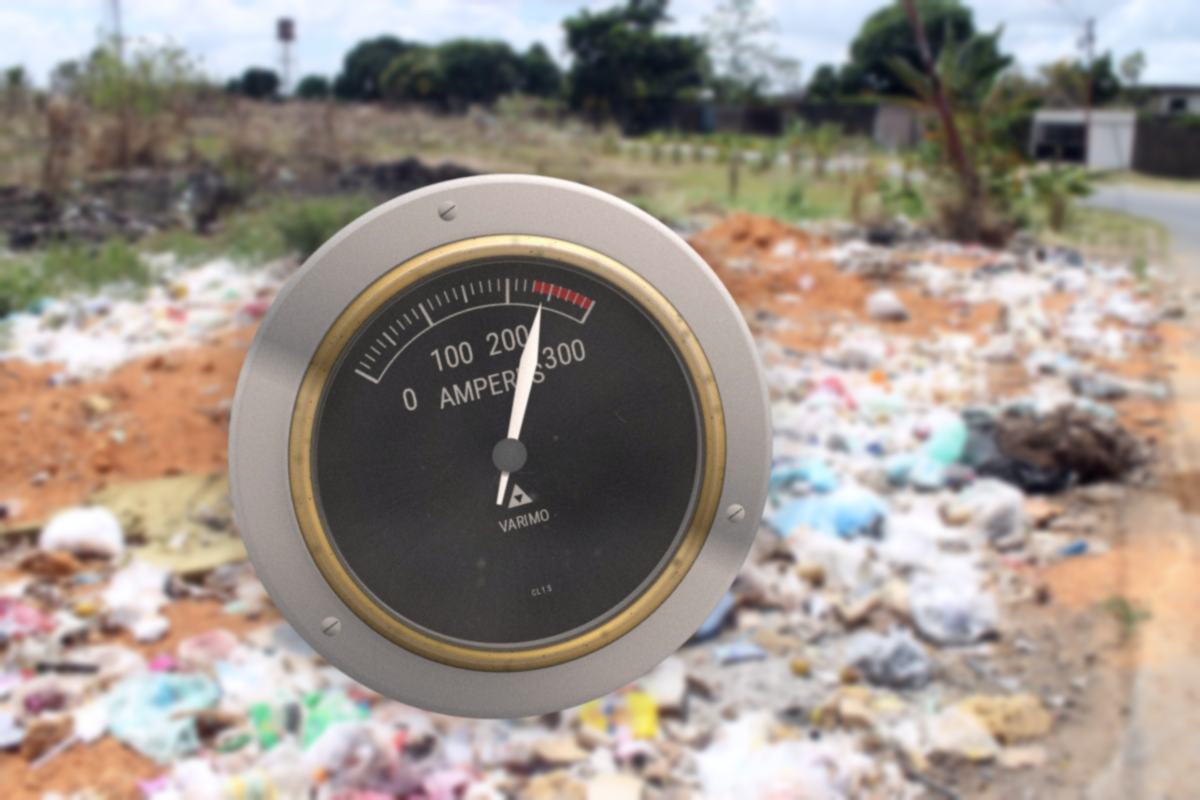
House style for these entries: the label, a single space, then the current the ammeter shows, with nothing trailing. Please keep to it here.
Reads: 240 A
